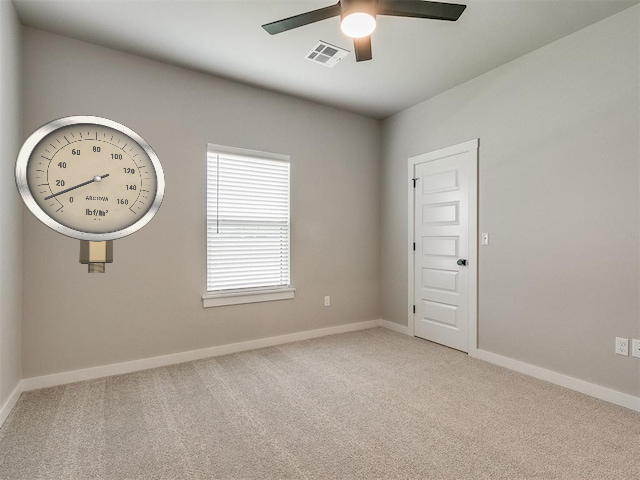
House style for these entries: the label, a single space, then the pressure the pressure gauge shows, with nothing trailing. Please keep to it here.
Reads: 10 psi
